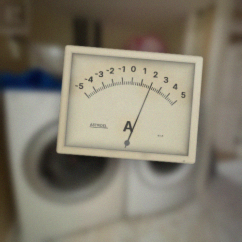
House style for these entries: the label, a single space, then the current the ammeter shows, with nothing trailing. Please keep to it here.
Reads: 2 A
